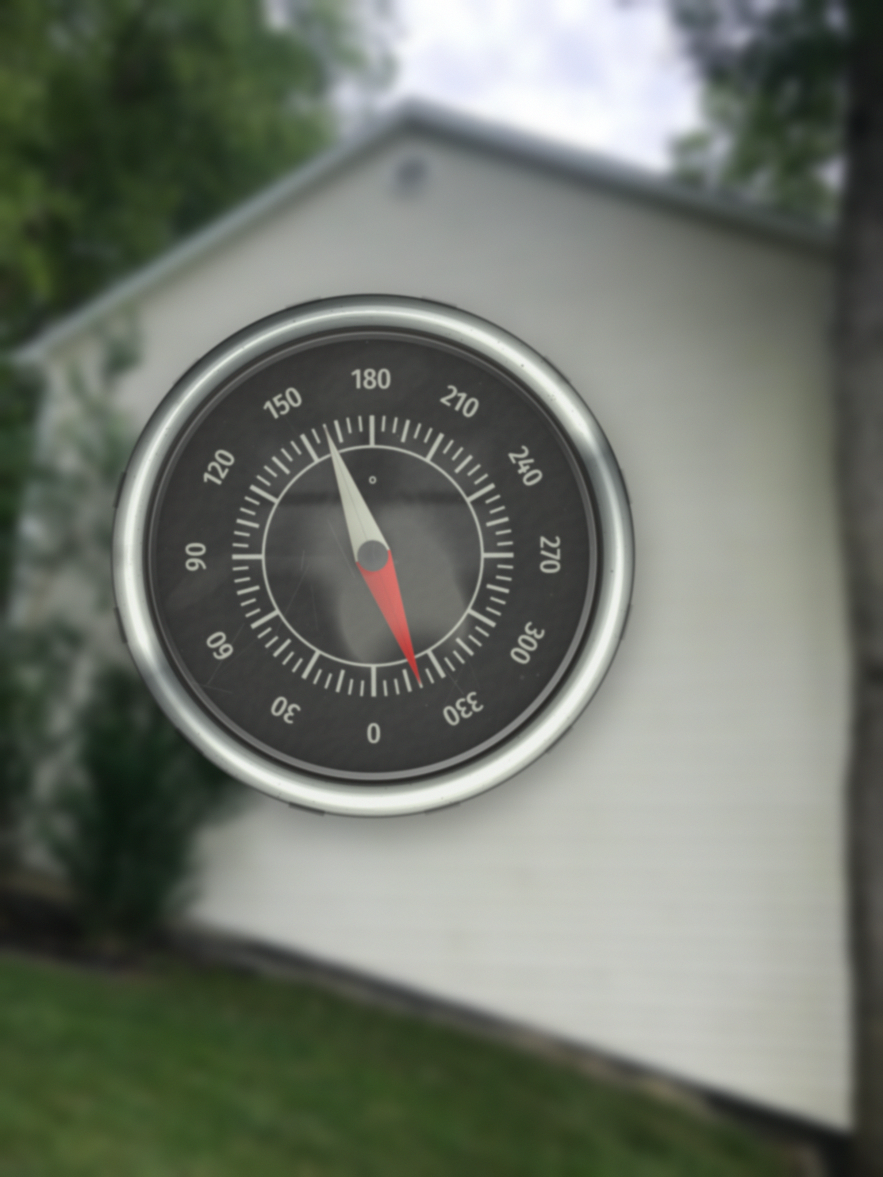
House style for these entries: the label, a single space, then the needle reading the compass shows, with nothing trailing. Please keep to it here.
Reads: 340 °
